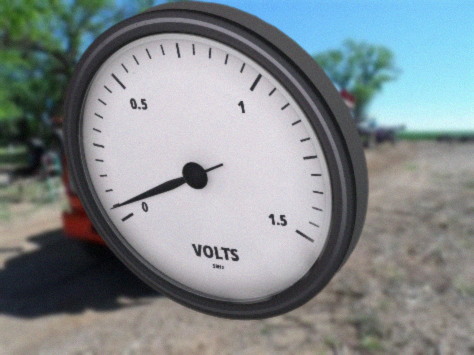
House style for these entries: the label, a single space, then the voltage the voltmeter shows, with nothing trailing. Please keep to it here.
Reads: 0.05 V
